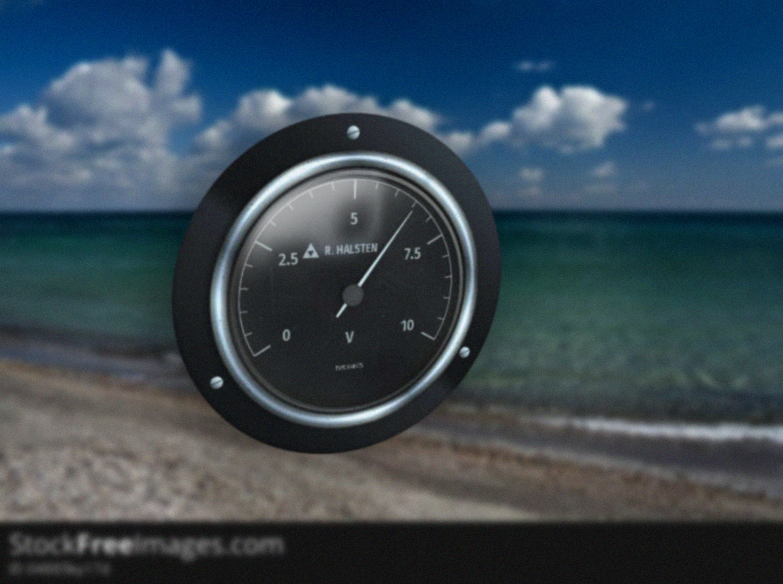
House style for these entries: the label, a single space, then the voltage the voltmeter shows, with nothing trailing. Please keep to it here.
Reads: 6.5 V
